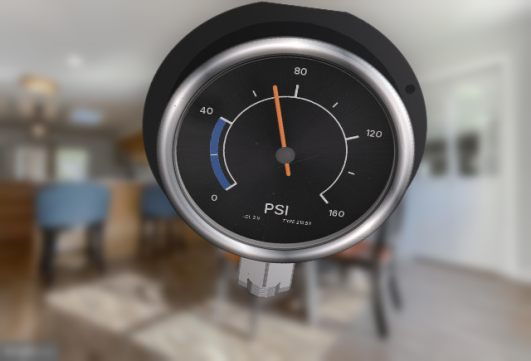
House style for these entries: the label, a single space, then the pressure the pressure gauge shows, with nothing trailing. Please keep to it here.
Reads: 70 psi
